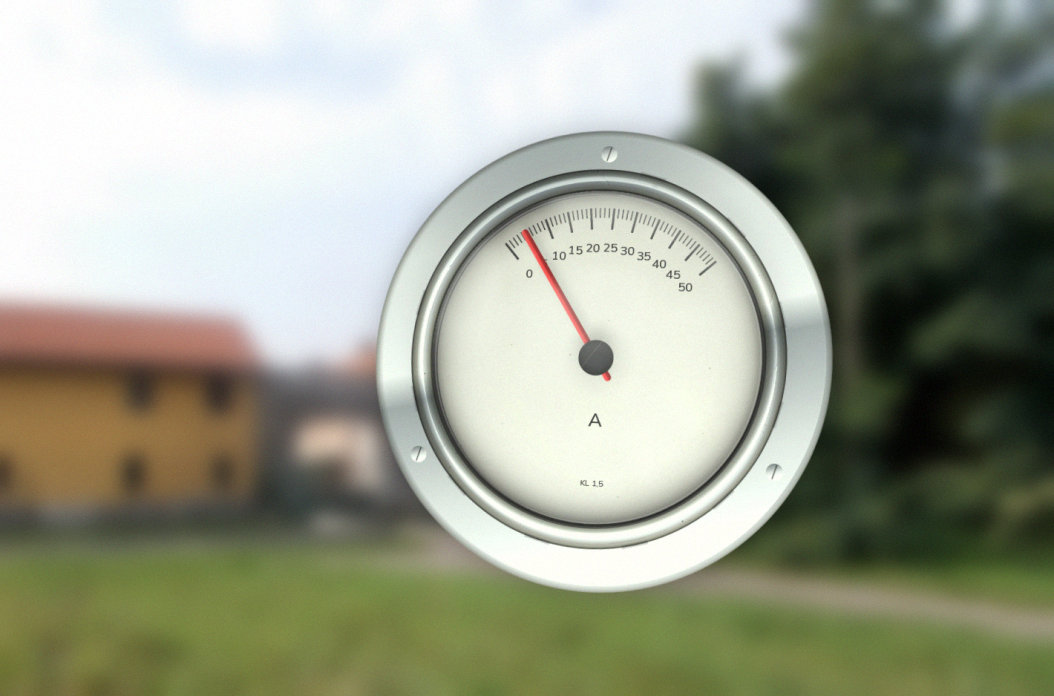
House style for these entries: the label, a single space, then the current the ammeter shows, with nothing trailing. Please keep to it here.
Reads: 5 A
